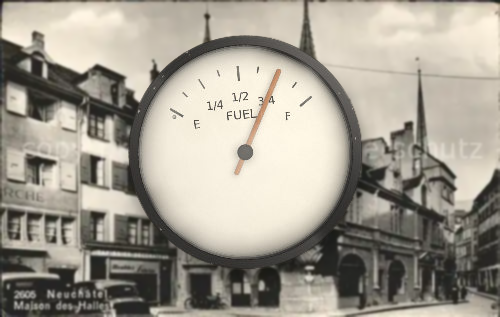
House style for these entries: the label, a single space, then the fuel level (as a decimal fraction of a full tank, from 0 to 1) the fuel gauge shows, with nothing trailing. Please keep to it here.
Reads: 0.75
